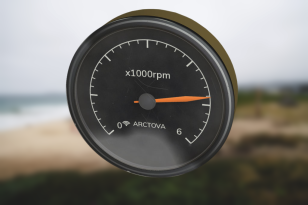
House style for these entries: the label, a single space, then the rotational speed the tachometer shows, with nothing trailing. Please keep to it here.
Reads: 4800 rpm
